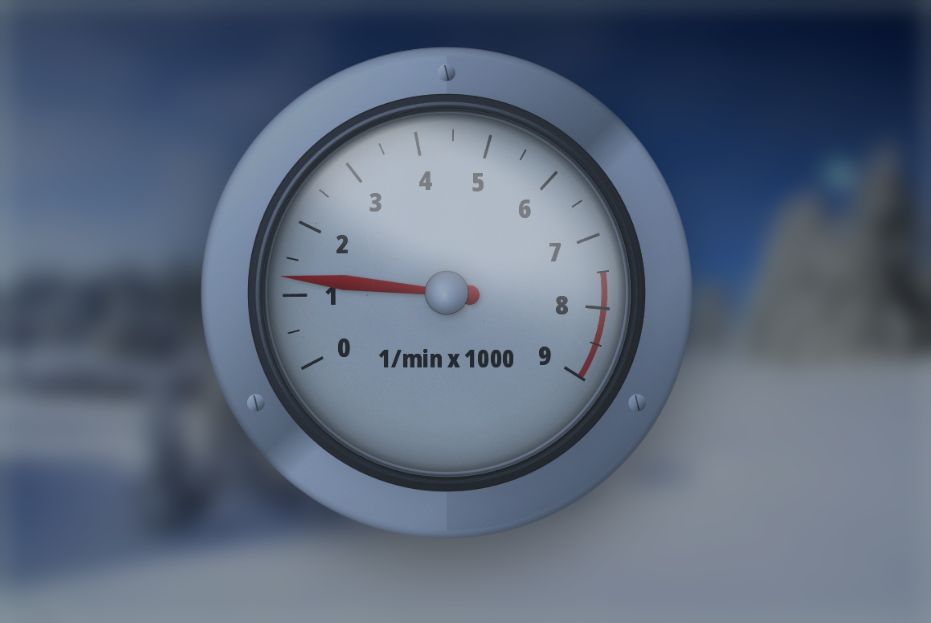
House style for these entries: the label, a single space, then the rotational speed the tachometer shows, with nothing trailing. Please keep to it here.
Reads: 1250 rpm
